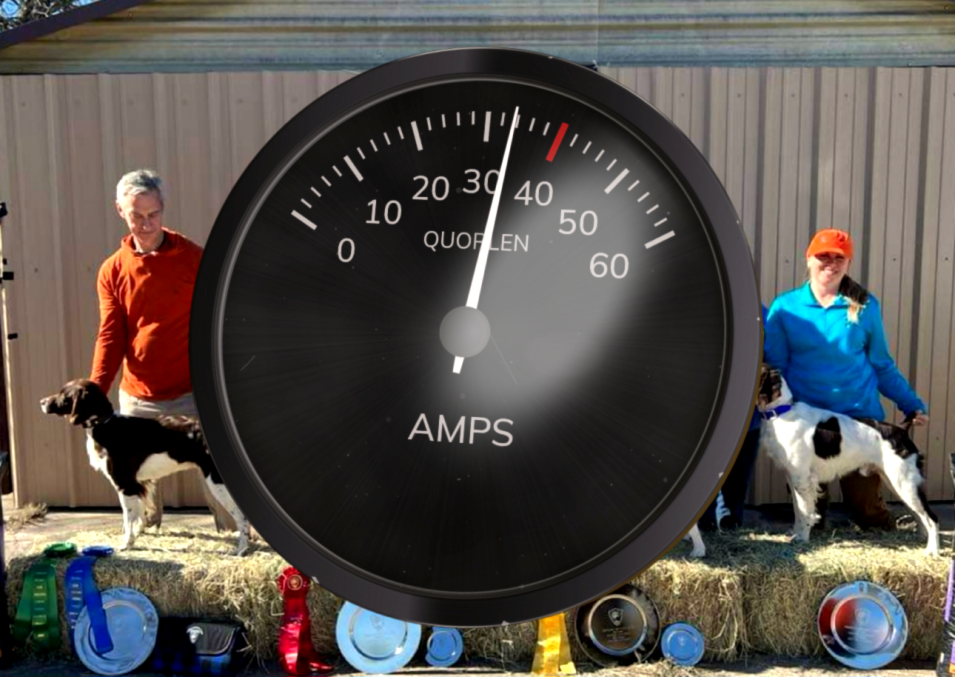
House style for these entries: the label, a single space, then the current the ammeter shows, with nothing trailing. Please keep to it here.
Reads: 34 A
